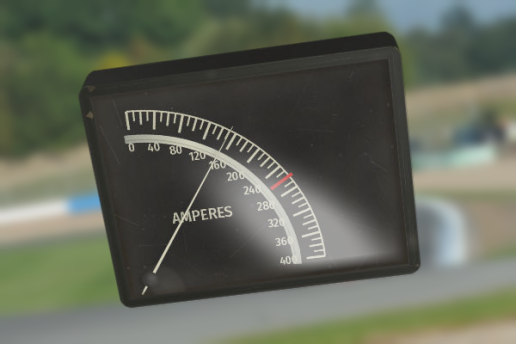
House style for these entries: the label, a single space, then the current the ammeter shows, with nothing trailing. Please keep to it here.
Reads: 150 A
